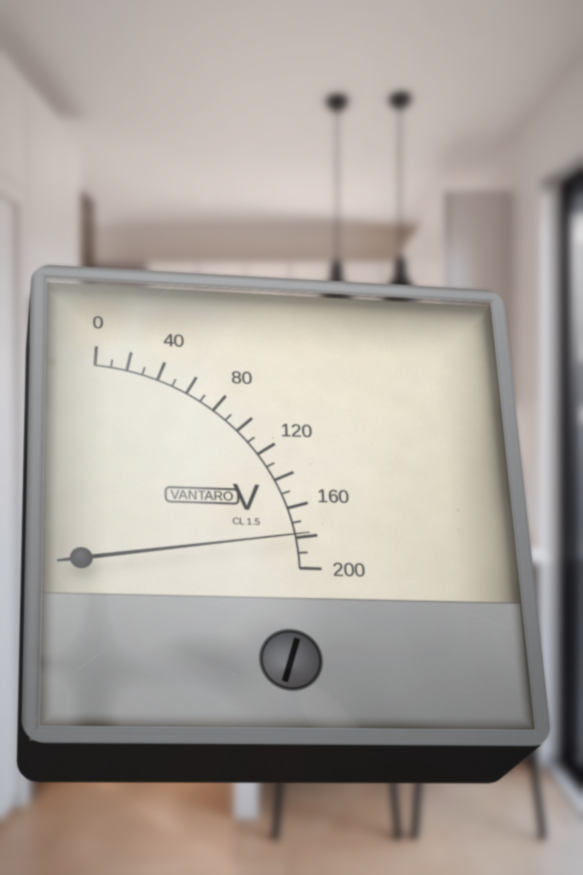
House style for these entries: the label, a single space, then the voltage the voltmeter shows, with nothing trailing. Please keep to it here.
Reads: 180 V
